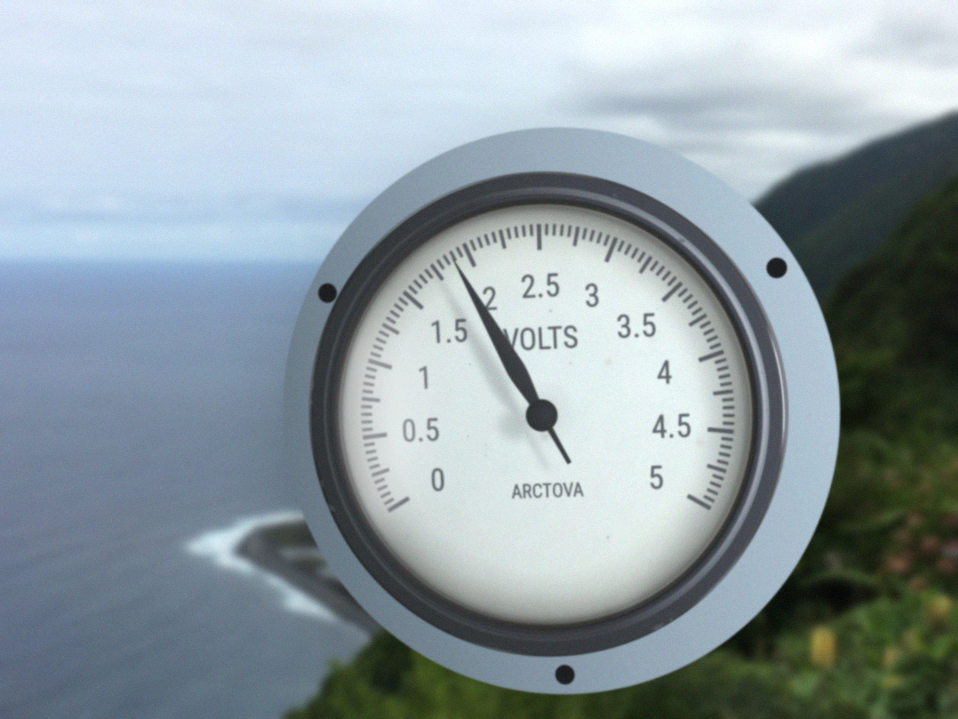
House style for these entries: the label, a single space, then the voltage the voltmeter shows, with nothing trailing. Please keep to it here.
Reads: 1.9 V
